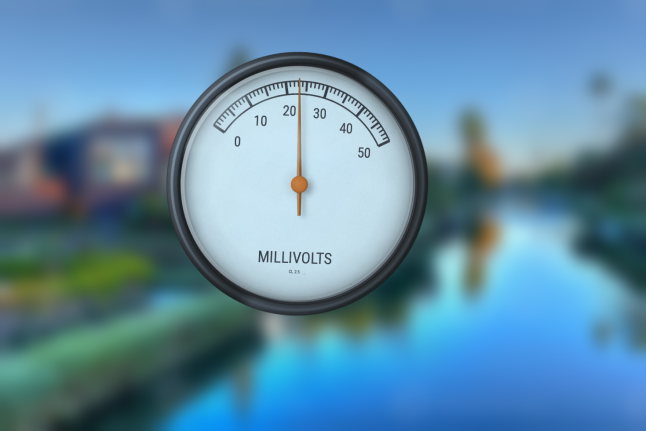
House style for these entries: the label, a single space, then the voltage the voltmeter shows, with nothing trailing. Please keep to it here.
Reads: 23 mV
